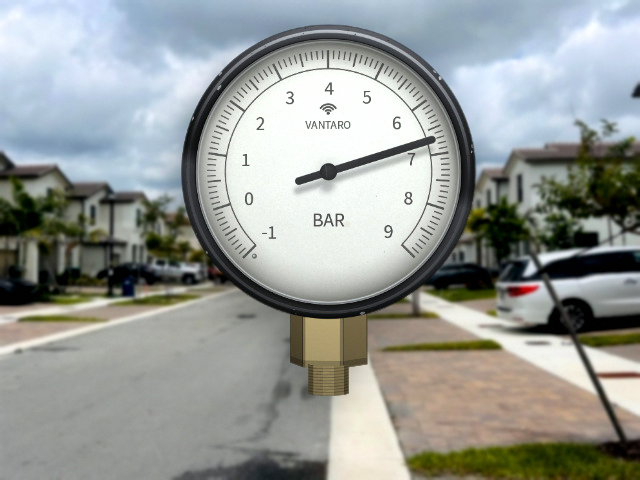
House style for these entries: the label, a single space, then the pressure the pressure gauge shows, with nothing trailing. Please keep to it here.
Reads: 6.7 bar
